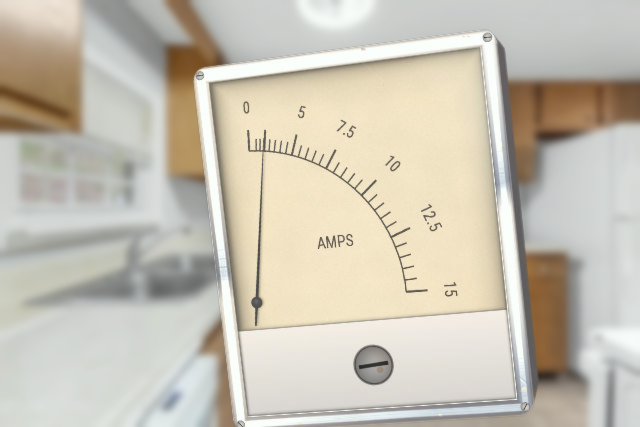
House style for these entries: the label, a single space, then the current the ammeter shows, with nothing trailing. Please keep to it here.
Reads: 2.5 A
